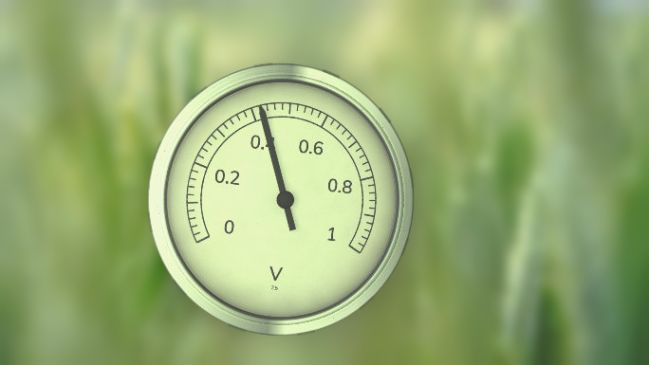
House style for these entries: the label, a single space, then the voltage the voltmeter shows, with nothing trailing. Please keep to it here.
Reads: 0.42 V
